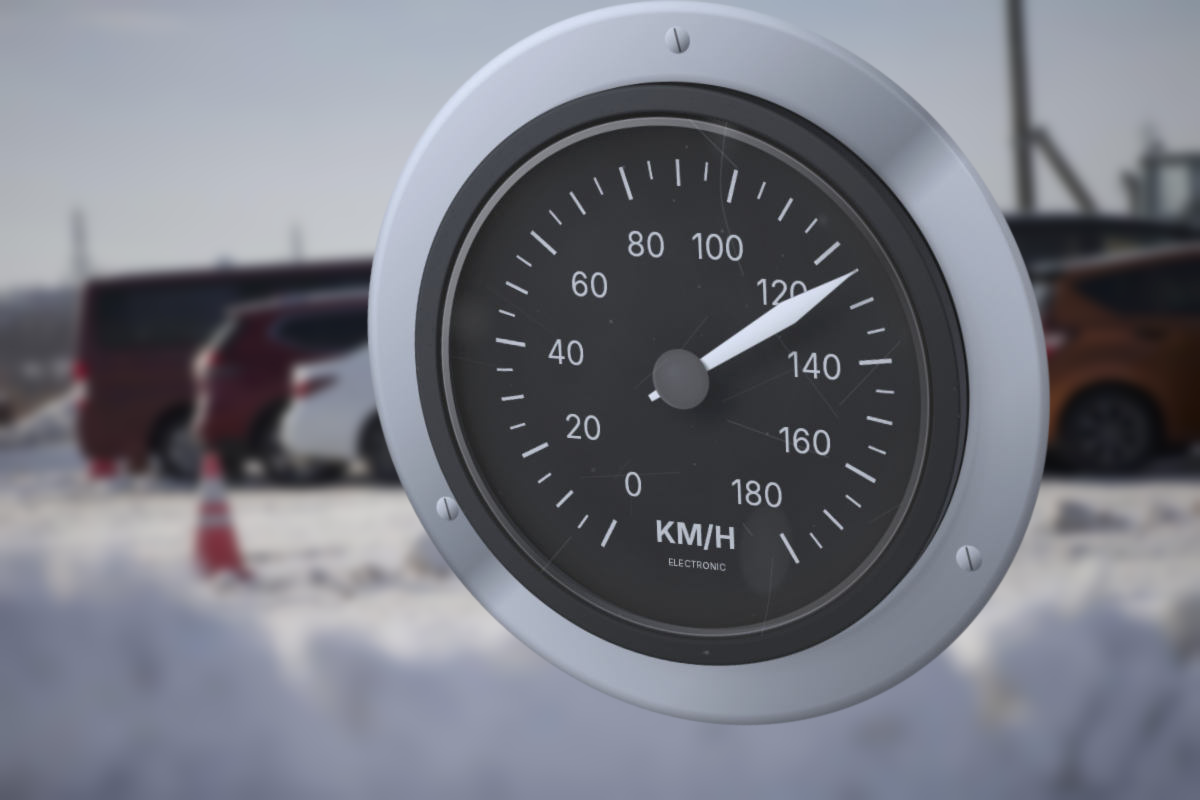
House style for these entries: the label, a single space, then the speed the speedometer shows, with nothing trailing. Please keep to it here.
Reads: 125 km/h
